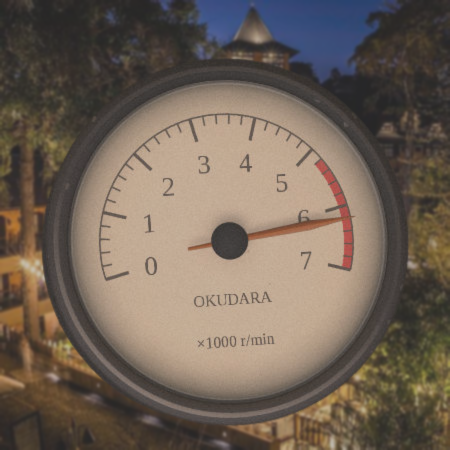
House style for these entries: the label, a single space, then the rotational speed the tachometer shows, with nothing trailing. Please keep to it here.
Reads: 6200 rpm
